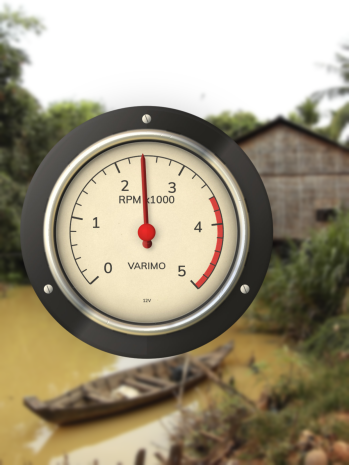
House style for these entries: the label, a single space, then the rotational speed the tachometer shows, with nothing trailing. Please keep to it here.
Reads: 2400 rpm
